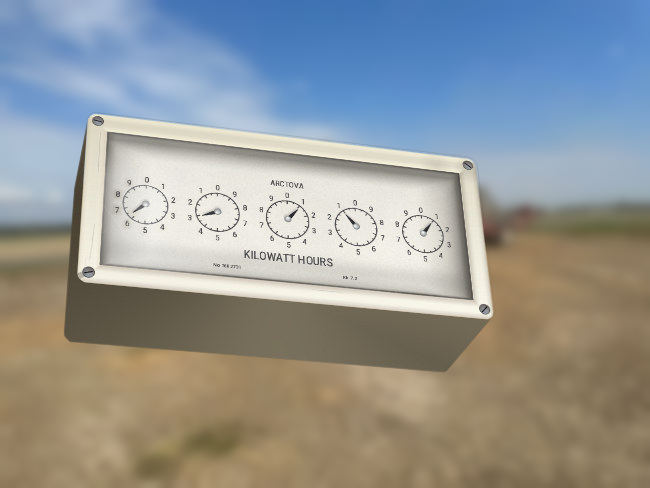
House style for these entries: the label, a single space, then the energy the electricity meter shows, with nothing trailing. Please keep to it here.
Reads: 63111 kWh
